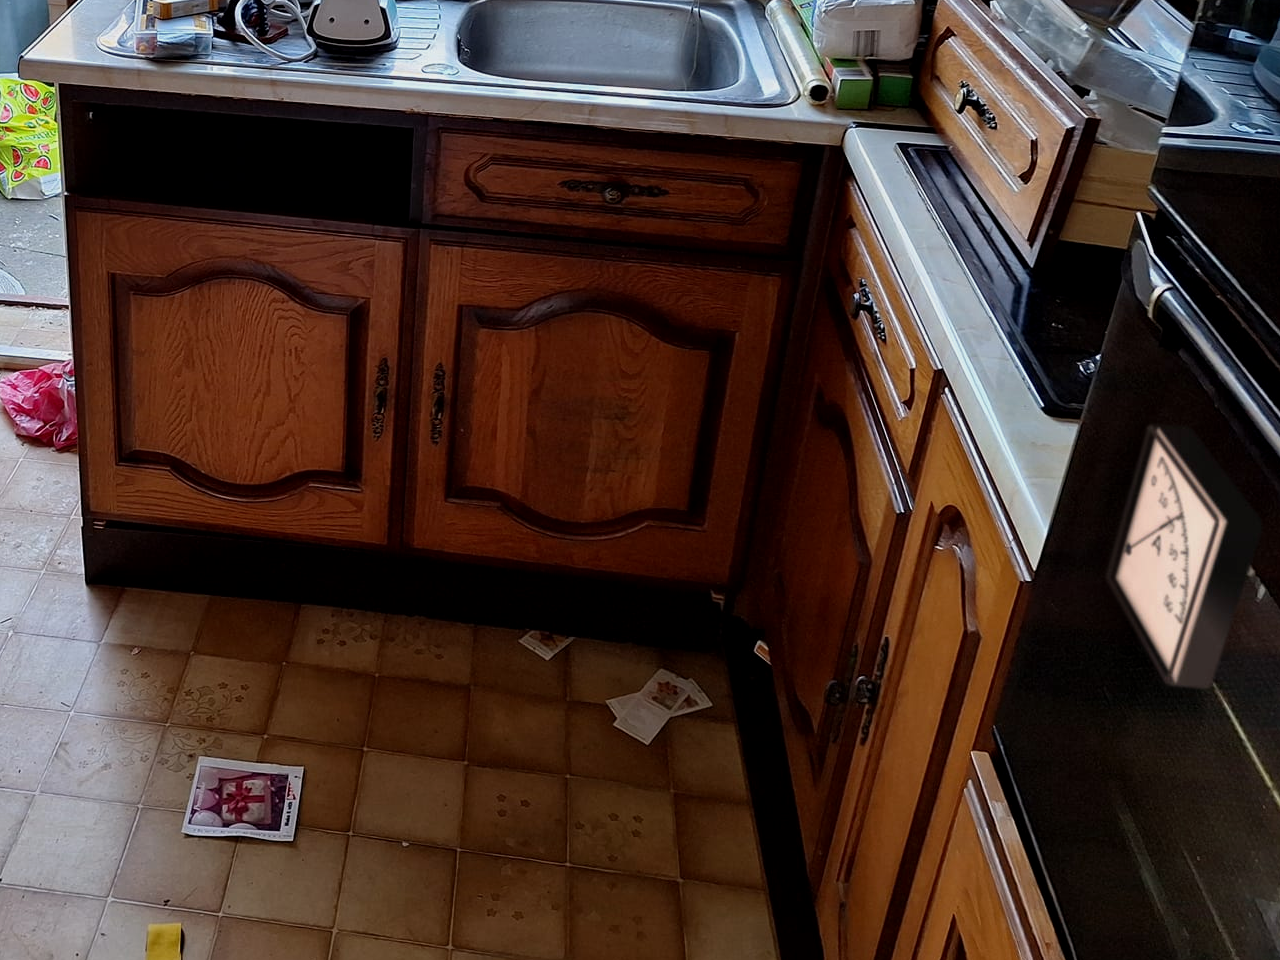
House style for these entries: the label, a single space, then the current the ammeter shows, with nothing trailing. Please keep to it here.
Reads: 20 A
